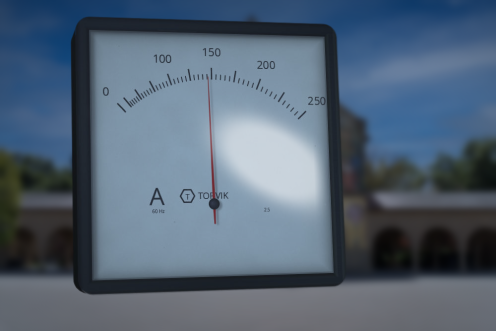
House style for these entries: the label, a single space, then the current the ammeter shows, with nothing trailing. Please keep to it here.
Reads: 145 A
